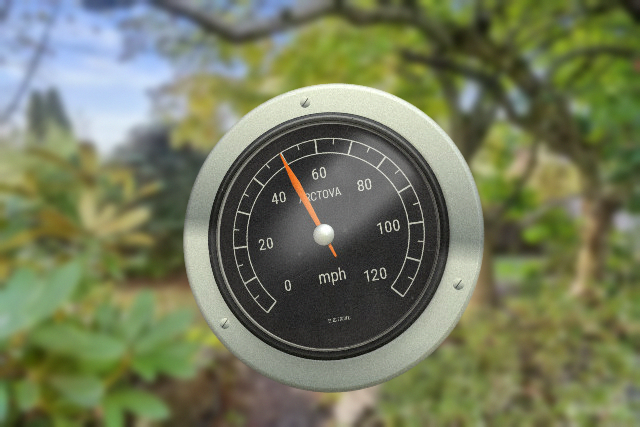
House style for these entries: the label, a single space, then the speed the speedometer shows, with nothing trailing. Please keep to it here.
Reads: 50 mph
